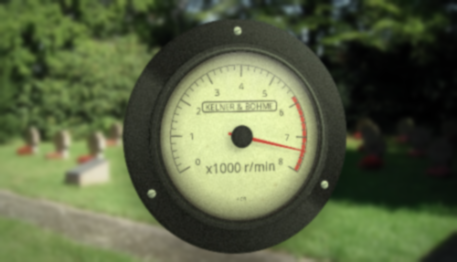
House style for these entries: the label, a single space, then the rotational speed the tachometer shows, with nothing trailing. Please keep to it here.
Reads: 7400 rpm
